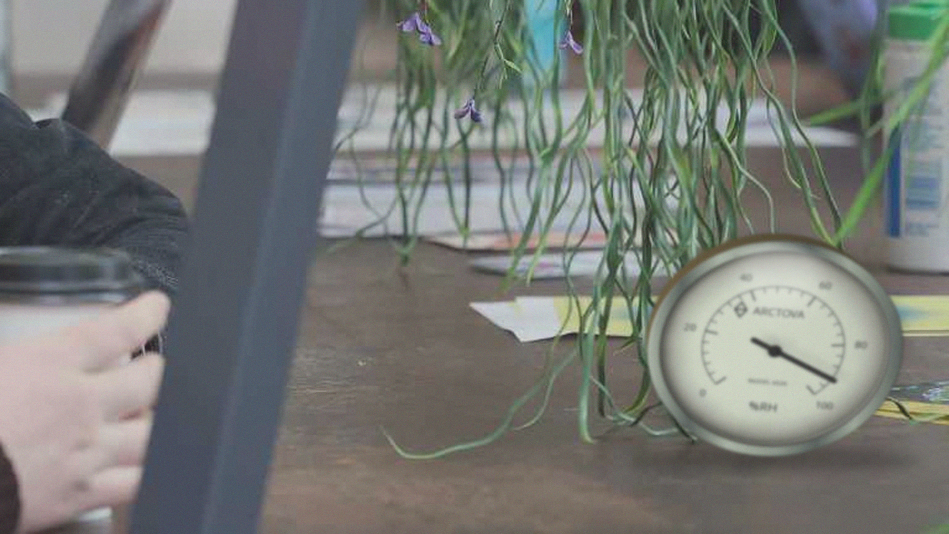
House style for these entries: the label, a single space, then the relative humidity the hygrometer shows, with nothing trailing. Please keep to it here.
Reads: 92 %
